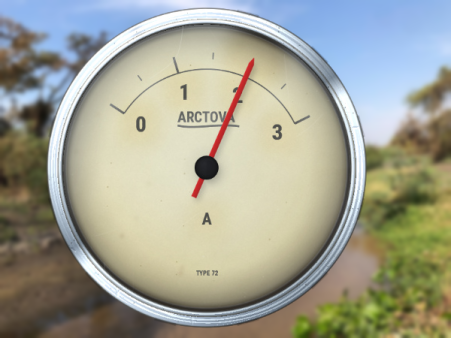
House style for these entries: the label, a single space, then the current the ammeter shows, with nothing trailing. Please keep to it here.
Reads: 2 A
